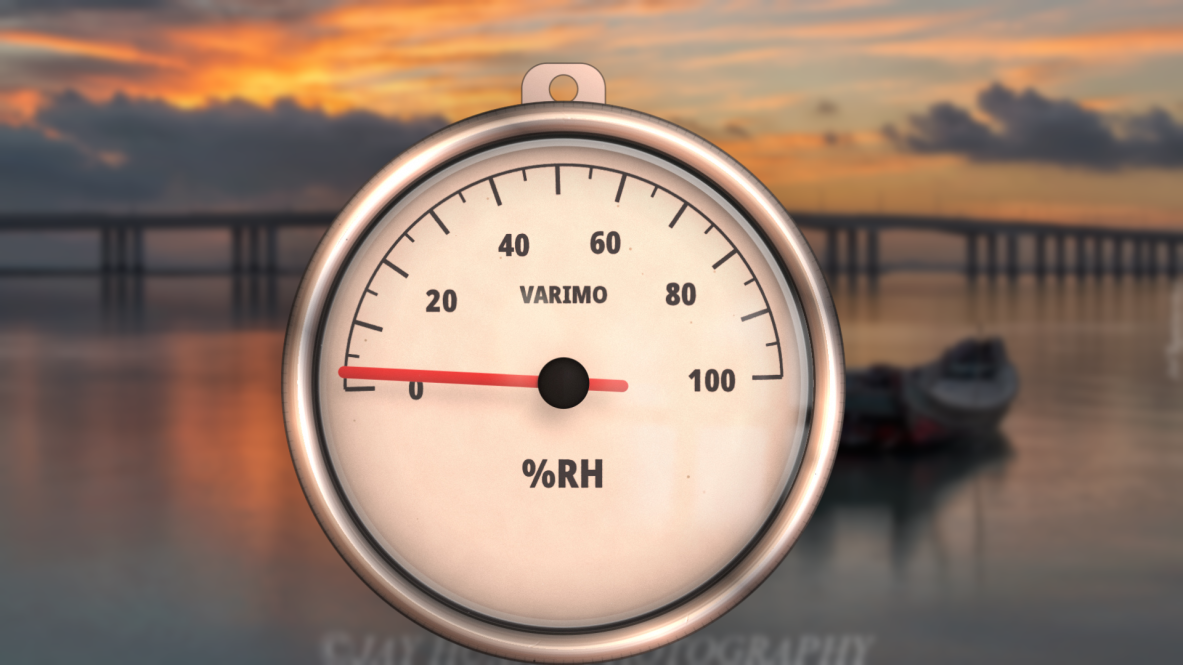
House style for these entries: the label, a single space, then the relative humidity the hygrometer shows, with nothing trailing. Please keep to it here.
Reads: 2.5 %
